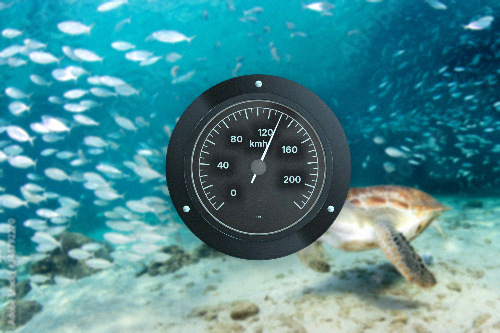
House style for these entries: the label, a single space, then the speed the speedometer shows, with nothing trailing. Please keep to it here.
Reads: 130 km/h
